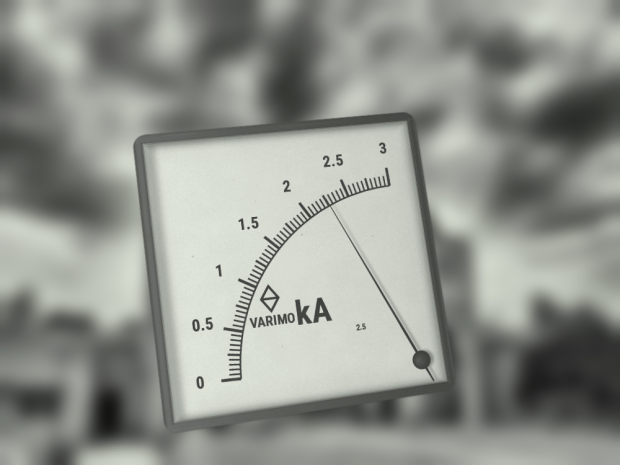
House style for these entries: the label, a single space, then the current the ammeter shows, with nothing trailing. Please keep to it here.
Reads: 2.25 kA
